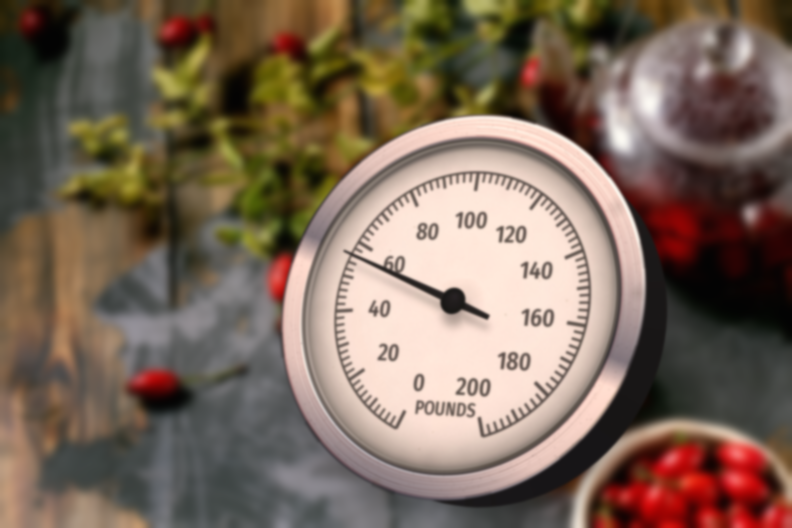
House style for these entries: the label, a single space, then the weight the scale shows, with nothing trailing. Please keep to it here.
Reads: 56 lb
